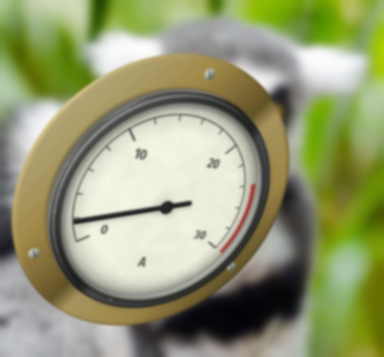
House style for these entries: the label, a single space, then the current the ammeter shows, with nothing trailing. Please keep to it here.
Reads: 2 A
